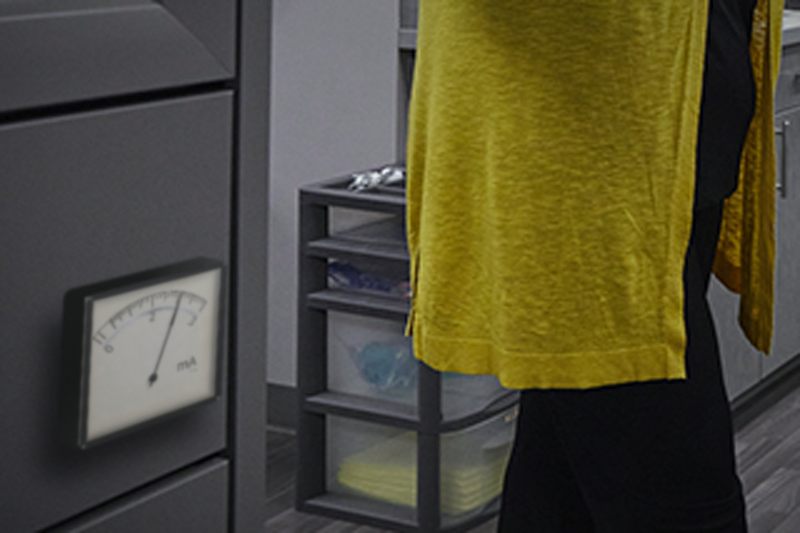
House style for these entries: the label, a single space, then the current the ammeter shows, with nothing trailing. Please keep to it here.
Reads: 2.5 mA
